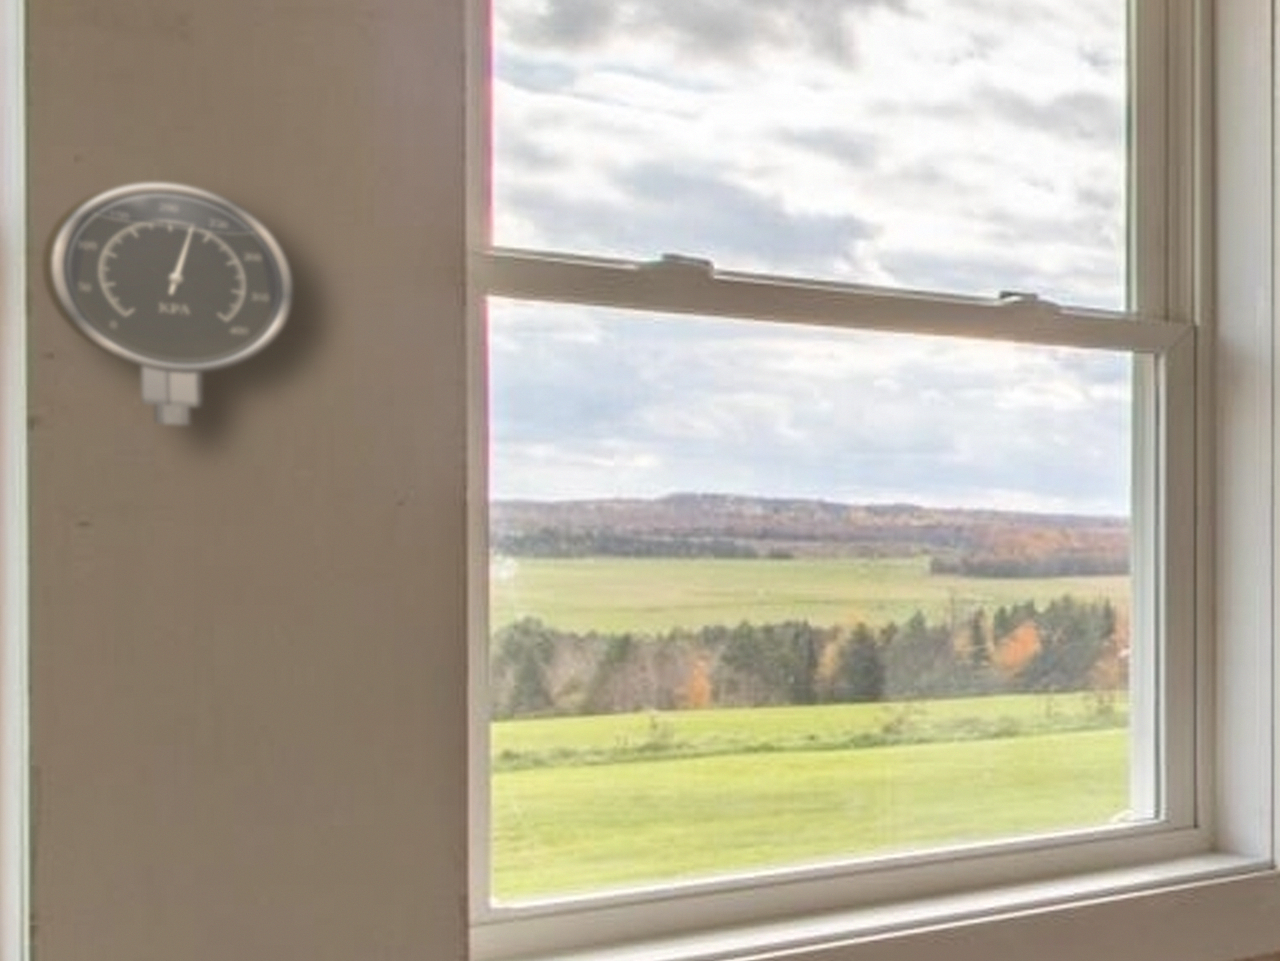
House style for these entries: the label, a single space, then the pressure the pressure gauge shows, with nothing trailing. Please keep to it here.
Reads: 225 kPa
